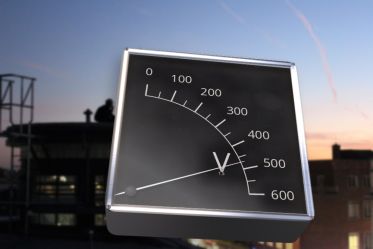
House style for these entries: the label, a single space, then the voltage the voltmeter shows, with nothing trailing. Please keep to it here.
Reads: 475 V
